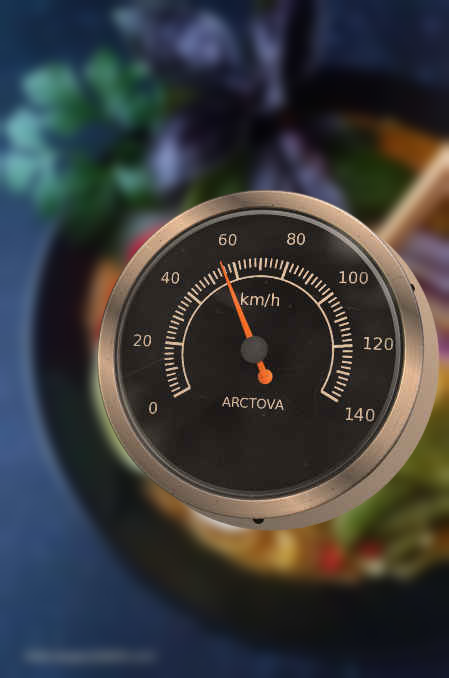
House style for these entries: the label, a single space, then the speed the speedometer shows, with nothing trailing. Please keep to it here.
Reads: 56 km/h
